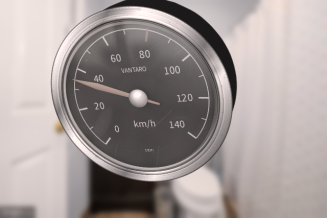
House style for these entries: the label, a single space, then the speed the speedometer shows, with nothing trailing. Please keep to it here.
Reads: 35 km/h
